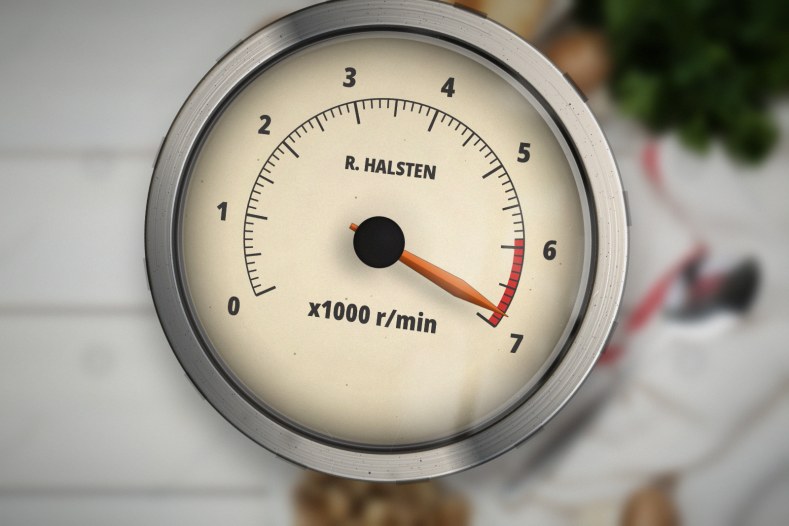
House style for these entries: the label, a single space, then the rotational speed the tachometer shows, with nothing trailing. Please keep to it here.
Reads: 6800 rpm
